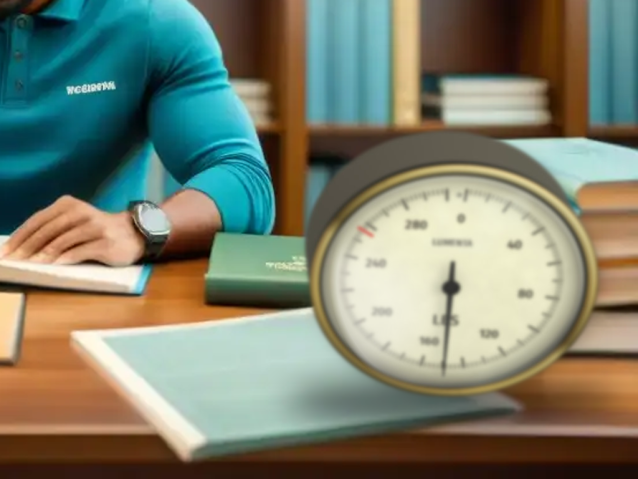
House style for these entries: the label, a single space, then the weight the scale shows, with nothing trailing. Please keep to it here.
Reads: 150 lb
